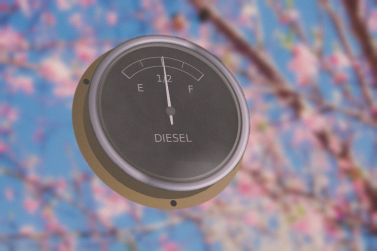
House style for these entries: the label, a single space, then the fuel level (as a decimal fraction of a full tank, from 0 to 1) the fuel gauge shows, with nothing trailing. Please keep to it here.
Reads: 0.5
